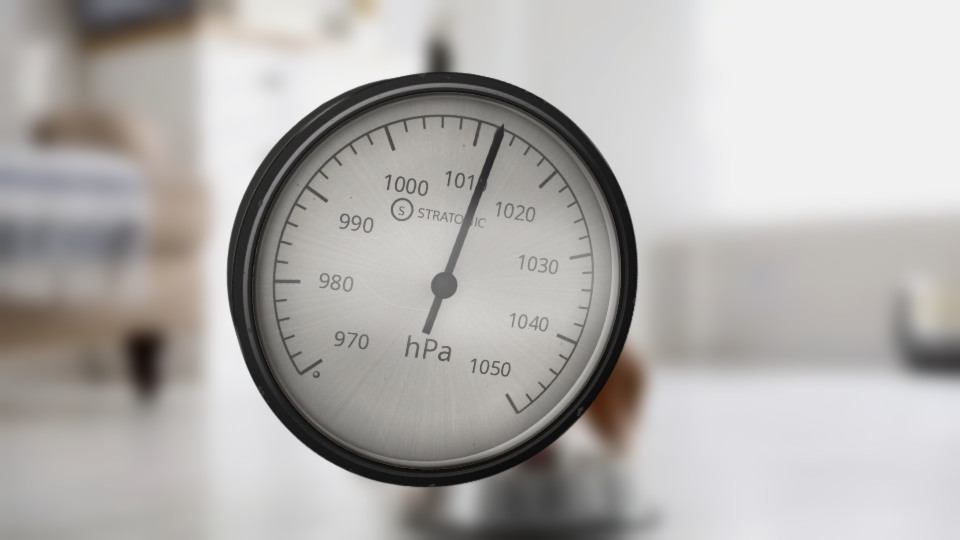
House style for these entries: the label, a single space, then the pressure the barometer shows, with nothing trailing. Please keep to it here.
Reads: 1012 hPa
